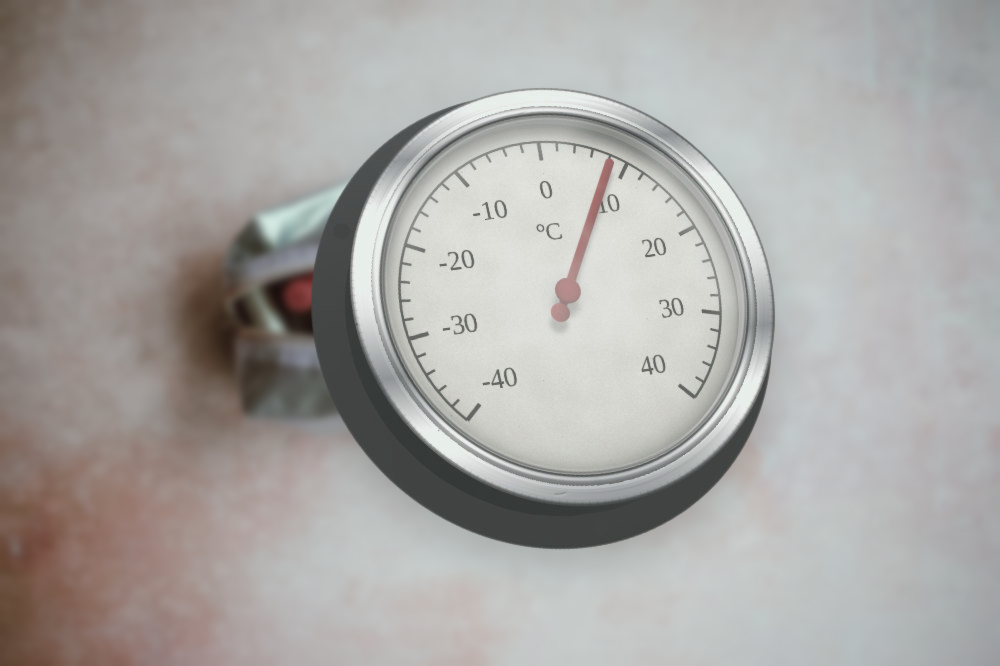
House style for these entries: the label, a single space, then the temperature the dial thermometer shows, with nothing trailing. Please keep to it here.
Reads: 8 °C
